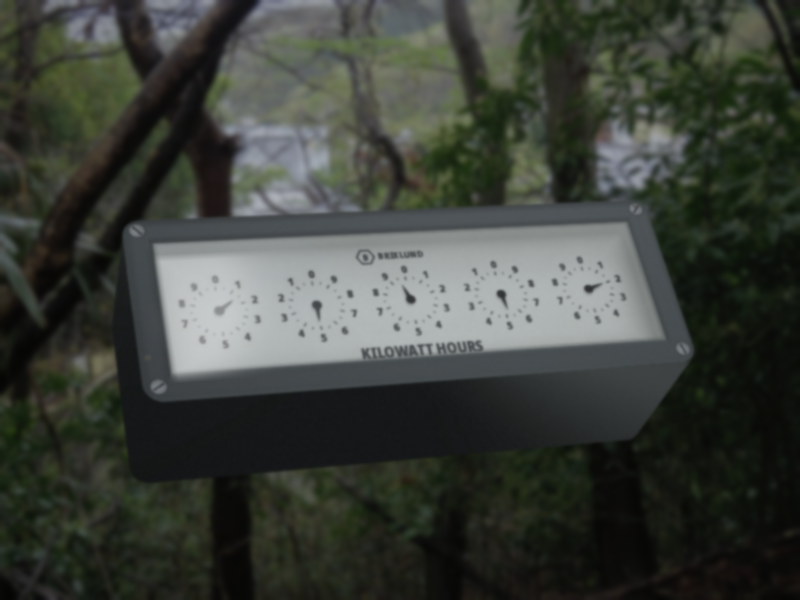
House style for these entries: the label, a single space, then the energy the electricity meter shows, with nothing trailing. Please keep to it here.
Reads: 14952 kWh
